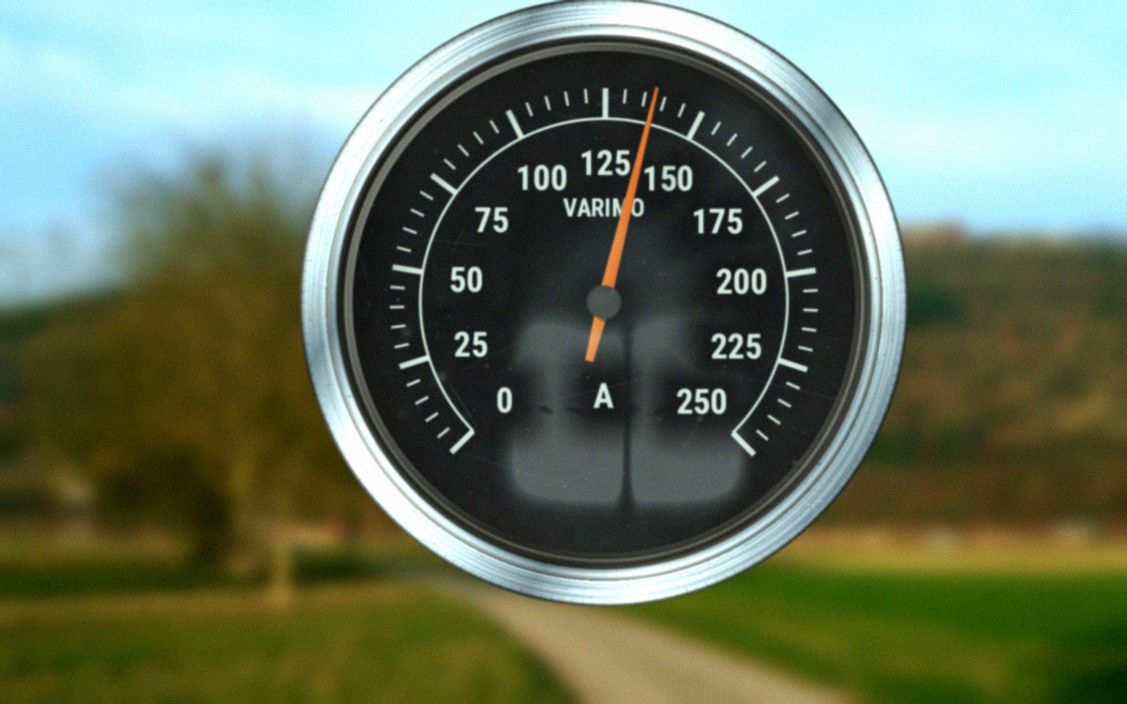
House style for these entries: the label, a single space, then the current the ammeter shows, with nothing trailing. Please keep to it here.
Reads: 137.5 A
